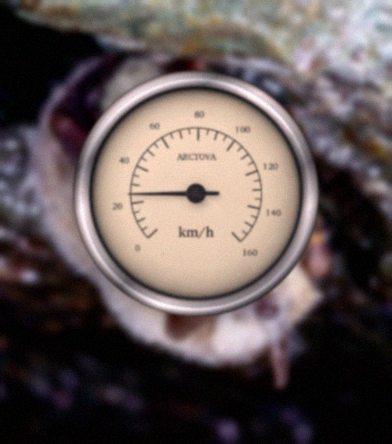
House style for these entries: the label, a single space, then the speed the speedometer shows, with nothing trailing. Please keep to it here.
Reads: 25 km/h
